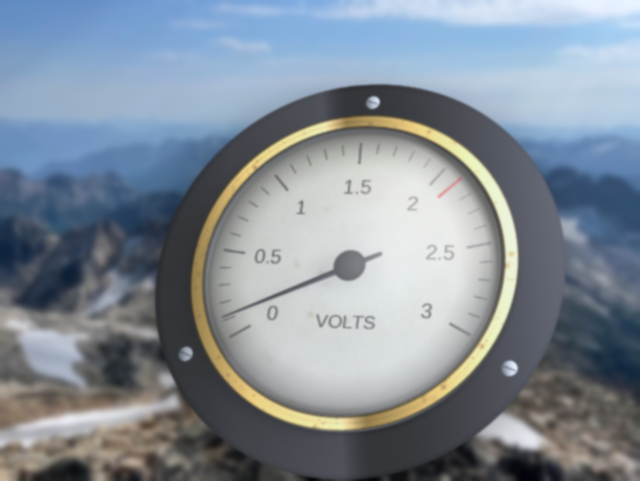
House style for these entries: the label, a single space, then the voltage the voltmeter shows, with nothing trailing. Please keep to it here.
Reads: 0.1 V
